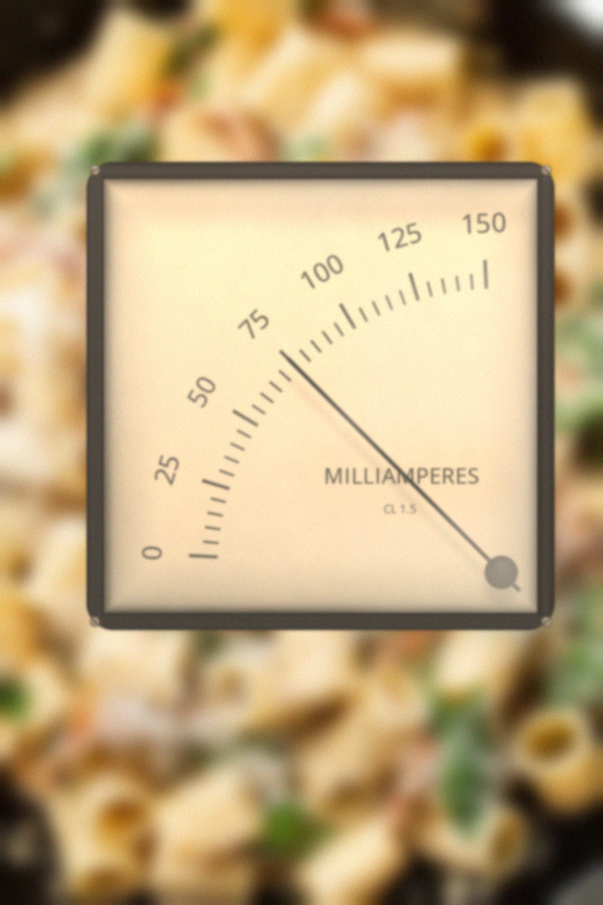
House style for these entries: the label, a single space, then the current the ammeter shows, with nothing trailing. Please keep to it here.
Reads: 75 mA
